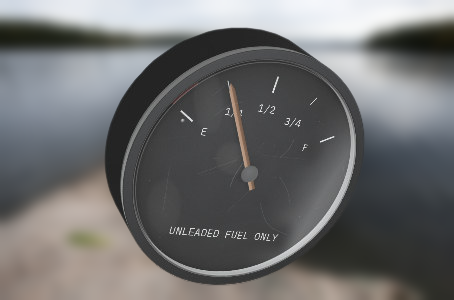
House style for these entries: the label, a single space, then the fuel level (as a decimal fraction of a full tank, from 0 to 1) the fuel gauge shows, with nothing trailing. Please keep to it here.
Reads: 0.25
